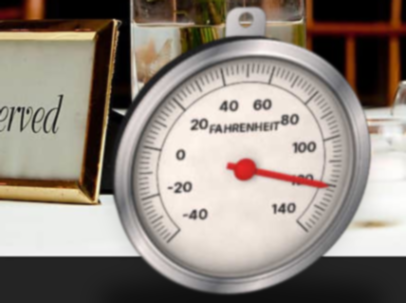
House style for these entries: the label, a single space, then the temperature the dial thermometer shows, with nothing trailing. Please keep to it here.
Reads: 120 °F
